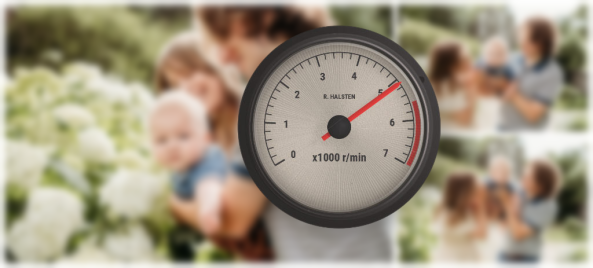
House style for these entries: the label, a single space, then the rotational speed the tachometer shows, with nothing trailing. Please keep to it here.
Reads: 5100 rpm
